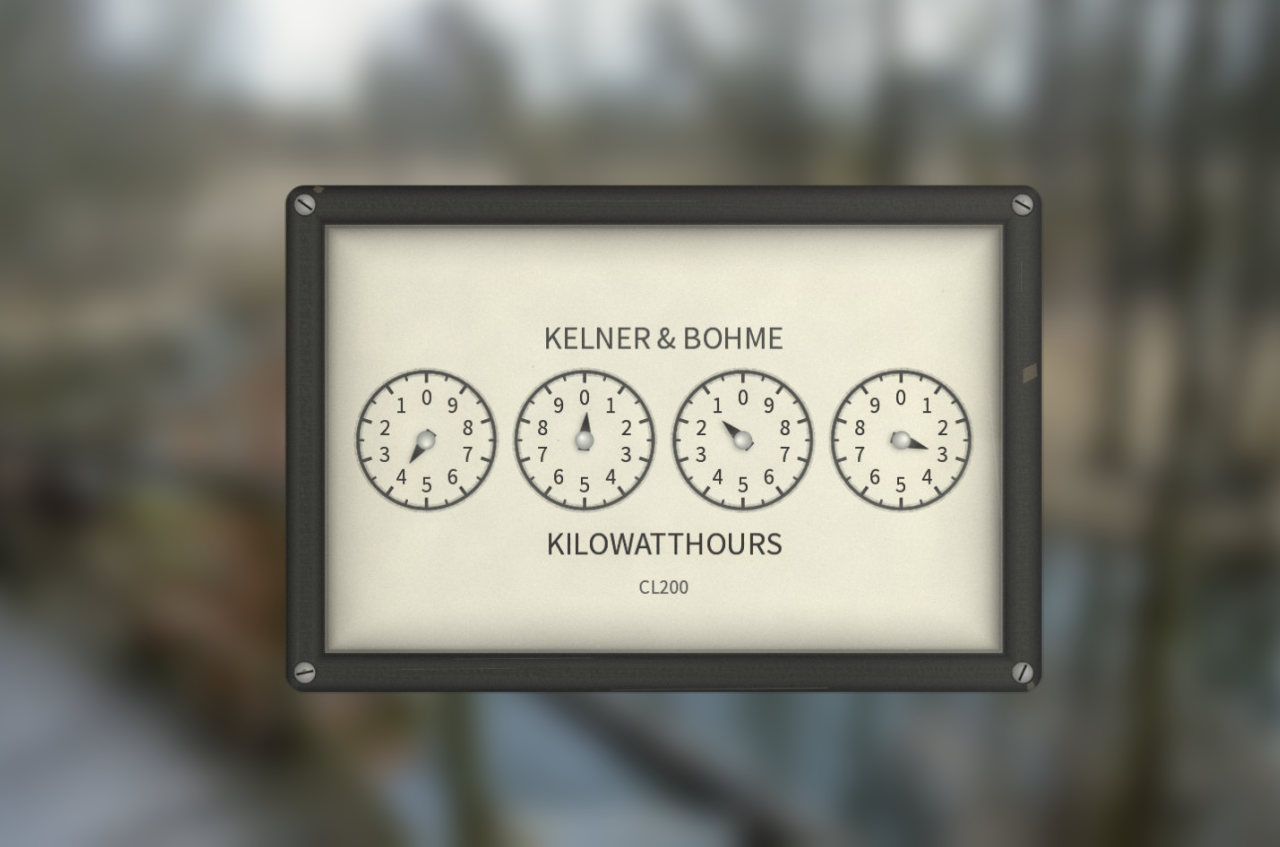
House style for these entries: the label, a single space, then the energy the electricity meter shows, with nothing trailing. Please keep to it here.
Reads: 4013 kWh
